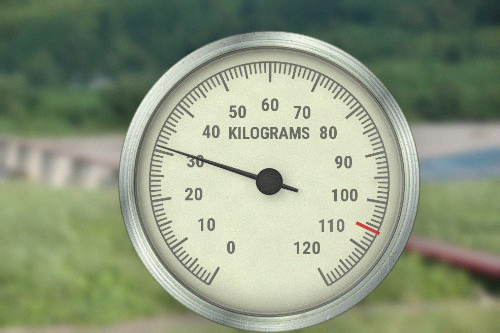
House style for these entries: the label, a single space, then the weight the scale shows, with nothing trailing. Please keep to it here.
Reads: 31 kg
